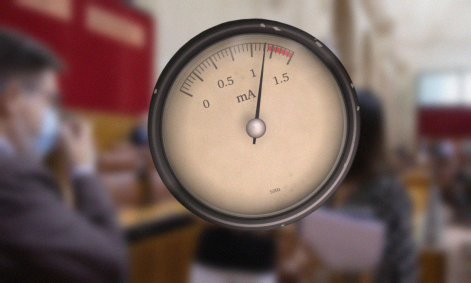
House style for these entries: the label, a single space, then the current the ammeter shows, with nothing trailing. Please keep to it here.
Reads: 1.15 mA
